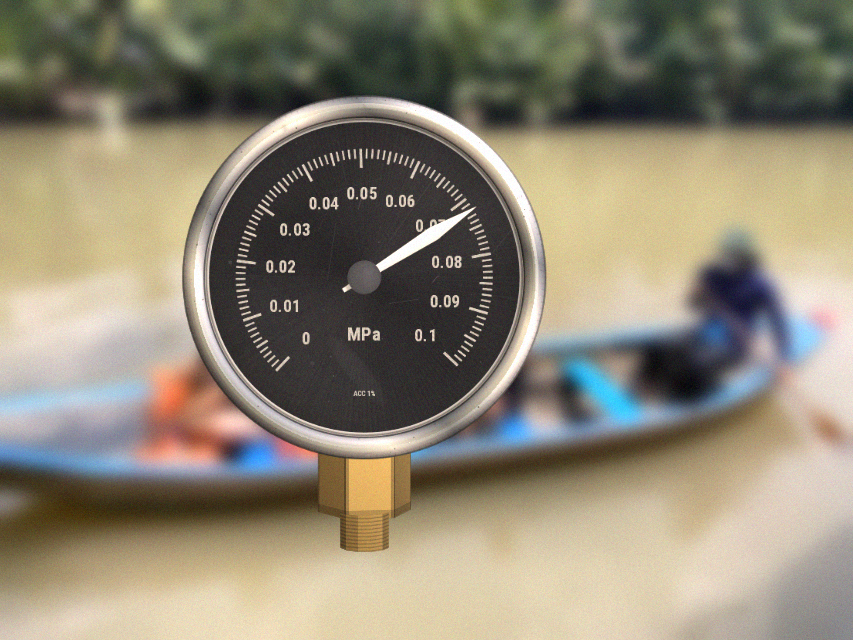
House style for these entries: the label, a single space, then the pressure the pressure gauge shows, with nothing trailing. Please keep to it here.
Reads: 0.072 MPa
